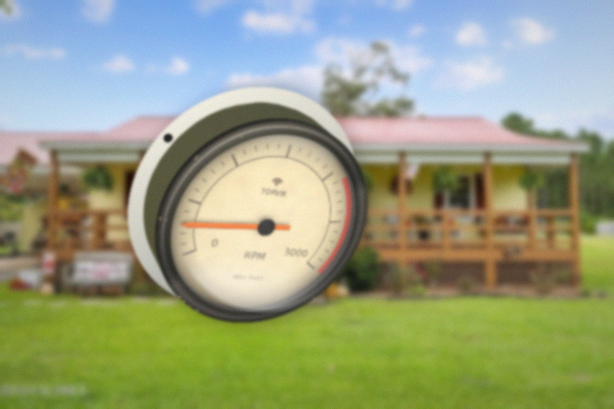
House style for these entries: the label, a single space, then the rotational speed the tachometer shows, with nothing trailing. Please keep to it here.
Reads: 300 rpm
